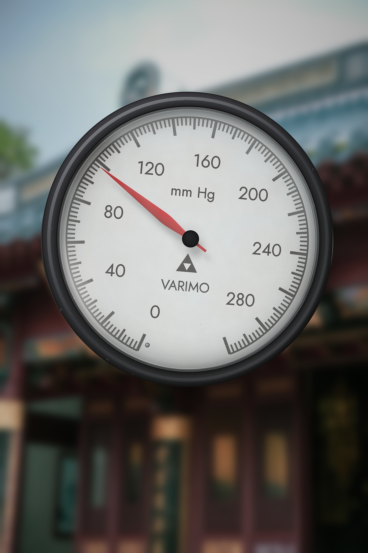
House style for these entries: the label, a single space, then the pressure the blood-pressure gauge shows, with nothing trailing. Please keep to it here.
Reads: 98 mmHg
